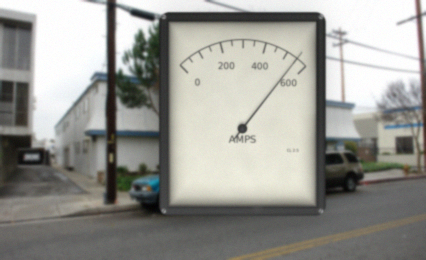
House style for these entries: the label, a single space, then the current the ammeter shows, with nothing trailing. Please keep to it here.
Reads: 550 A
